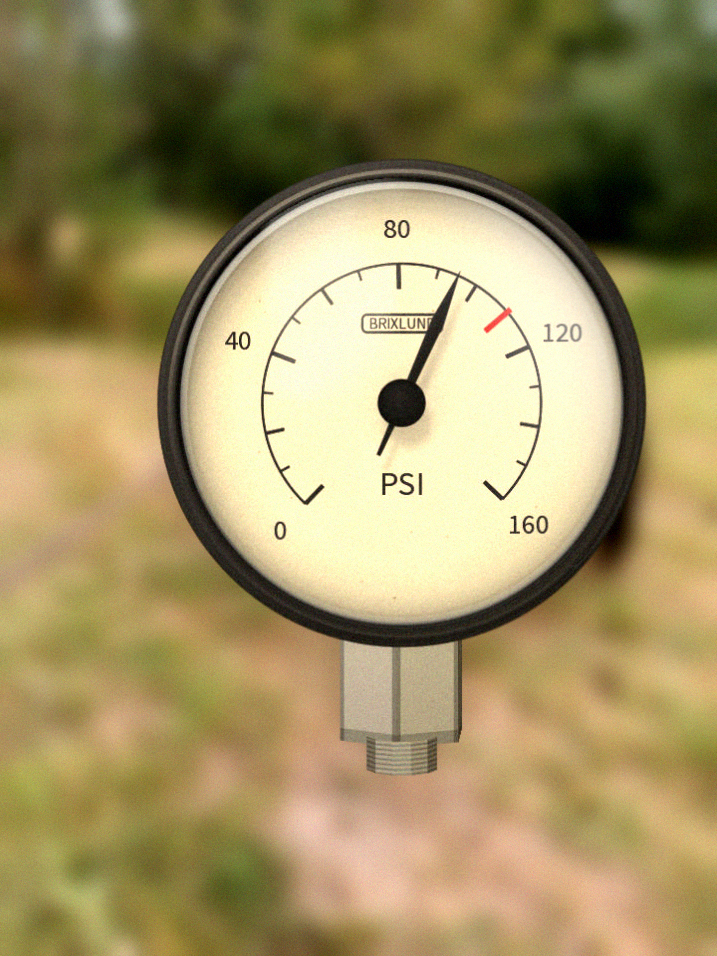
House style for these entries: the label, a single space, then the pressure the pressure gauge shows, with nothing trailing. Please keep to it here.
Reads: 95 psi
